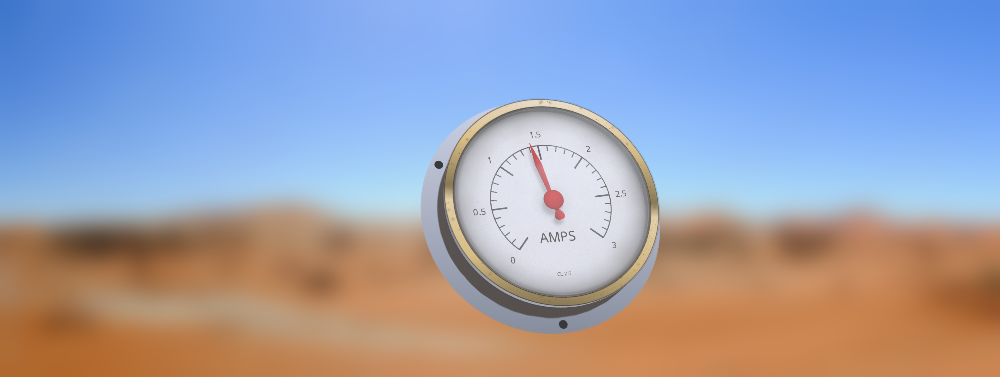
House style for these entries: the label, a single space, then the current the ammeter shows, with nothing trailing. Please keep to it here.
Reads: 1.4 A
